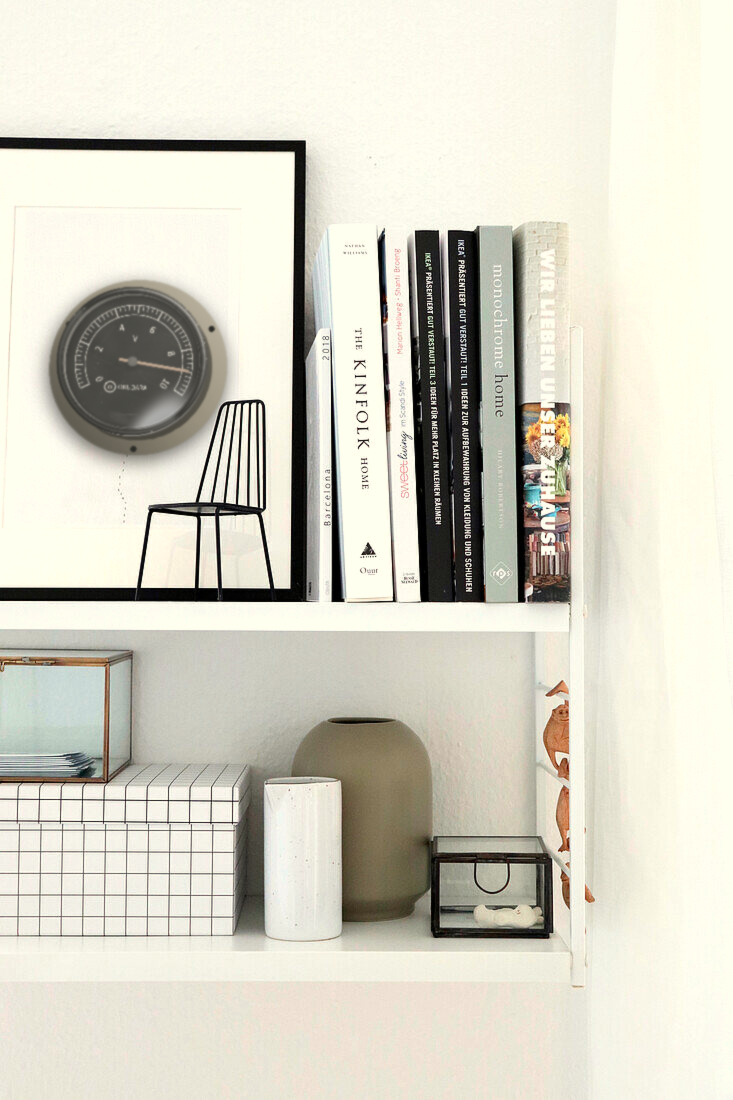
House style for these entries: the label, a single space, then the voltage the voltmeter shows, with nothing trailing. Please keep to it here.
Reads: 9 V
